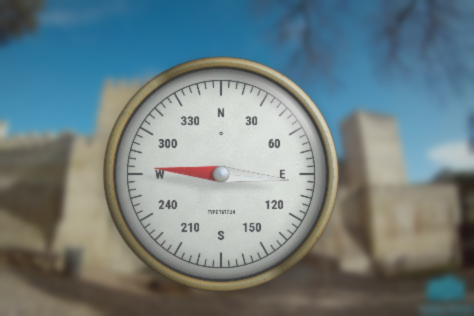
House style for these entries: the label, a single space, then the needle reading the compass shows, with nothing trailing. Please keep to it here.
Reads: 275 °
